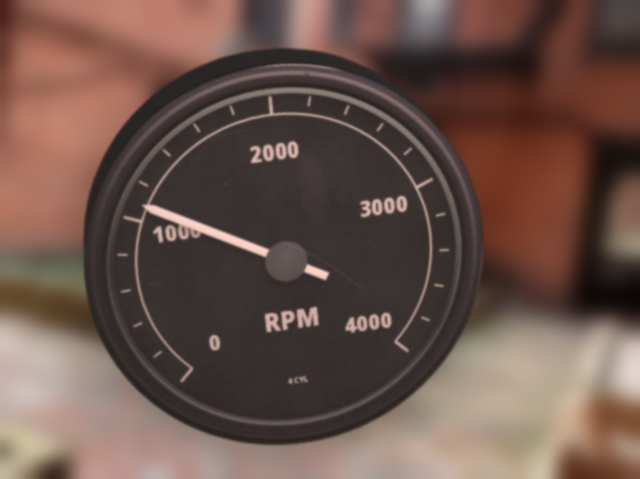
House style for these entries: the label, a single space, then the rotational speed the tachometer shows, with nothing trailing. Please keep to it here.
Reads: 1100 rpm
